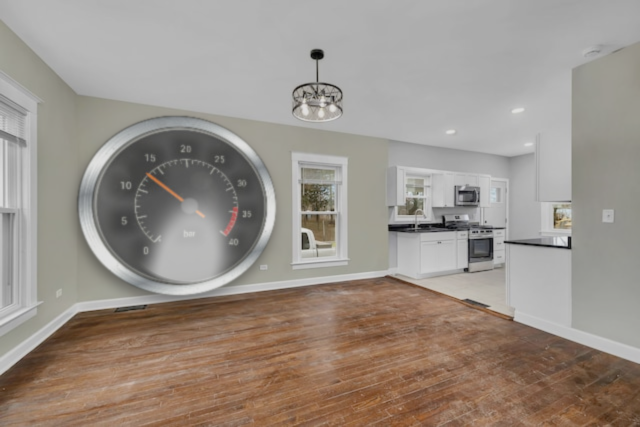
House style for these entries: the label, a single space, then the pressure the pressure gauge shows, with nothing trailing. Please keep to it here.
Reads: 13 bar
